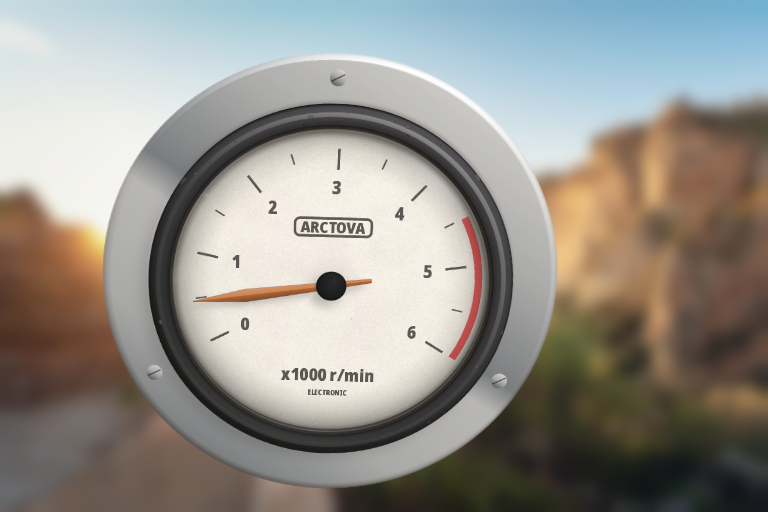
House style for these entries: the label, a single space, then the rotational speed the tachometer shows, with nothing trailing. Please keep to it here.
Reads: 500 rpm
